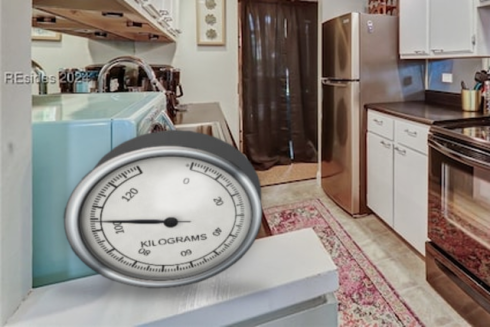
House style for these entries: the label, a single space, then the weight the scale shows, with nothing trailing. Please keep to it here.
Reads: 105 kg
